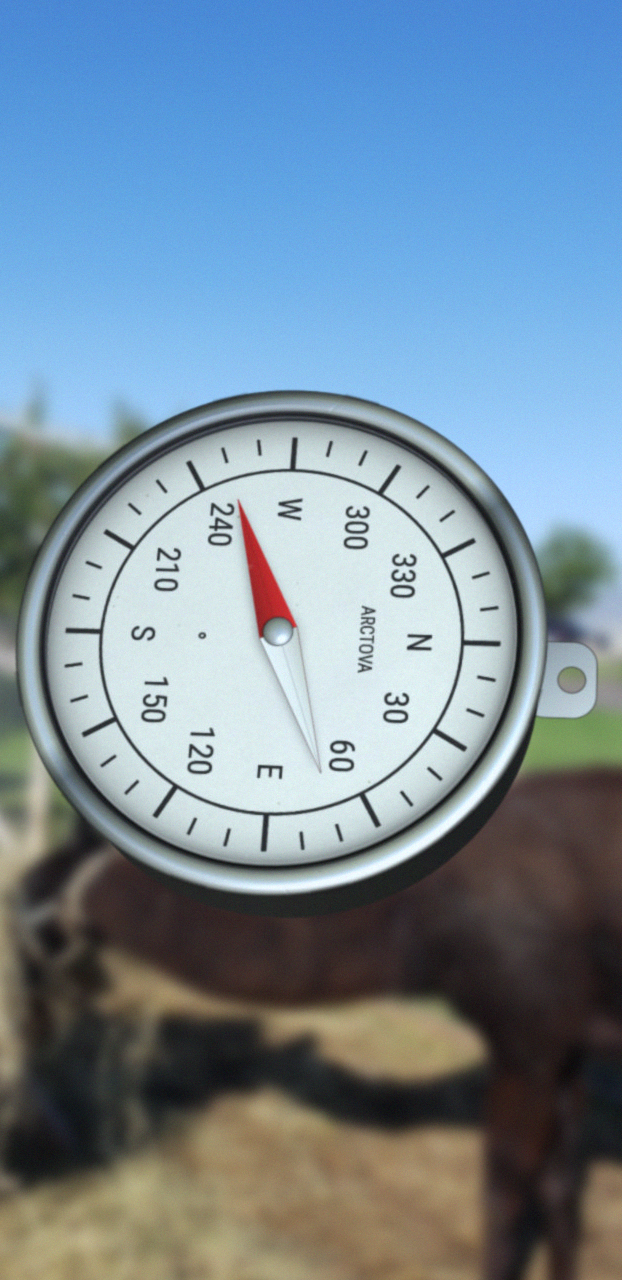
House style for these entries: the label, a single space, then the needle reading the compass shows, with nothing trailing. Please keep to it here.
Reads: 250 °
